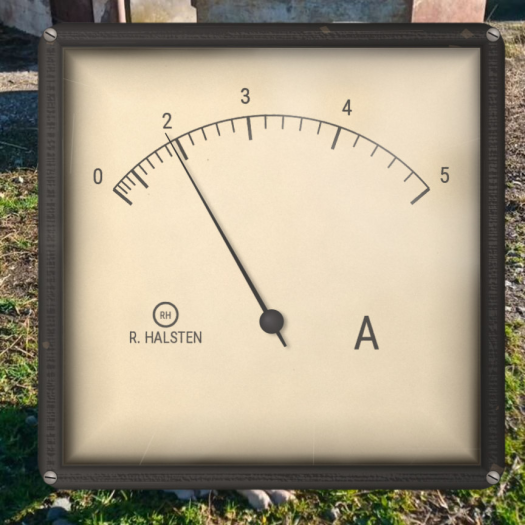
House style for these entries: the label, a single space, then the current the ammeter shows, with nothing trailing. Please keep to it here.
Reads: 1.9 A
